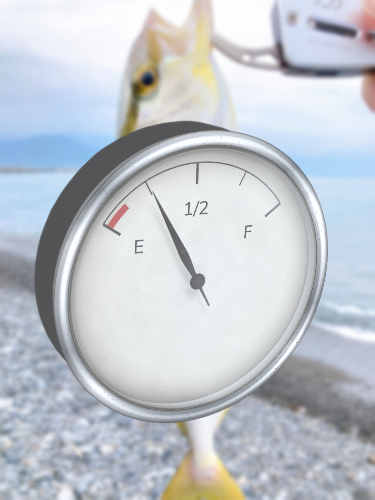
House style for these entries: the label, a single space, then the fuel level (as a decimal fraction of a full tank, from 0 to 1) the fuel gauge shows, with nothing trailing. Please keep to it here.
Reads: 0.25
